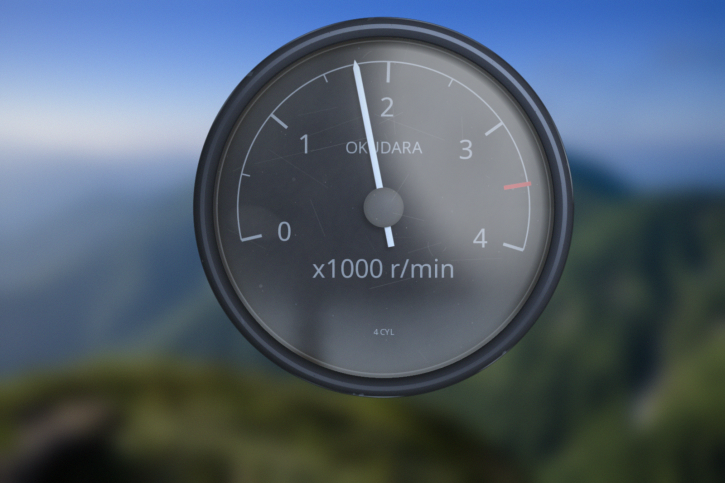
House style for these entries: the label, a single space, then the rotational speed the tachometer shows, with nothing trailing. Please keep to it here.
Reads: 1750 rpm
